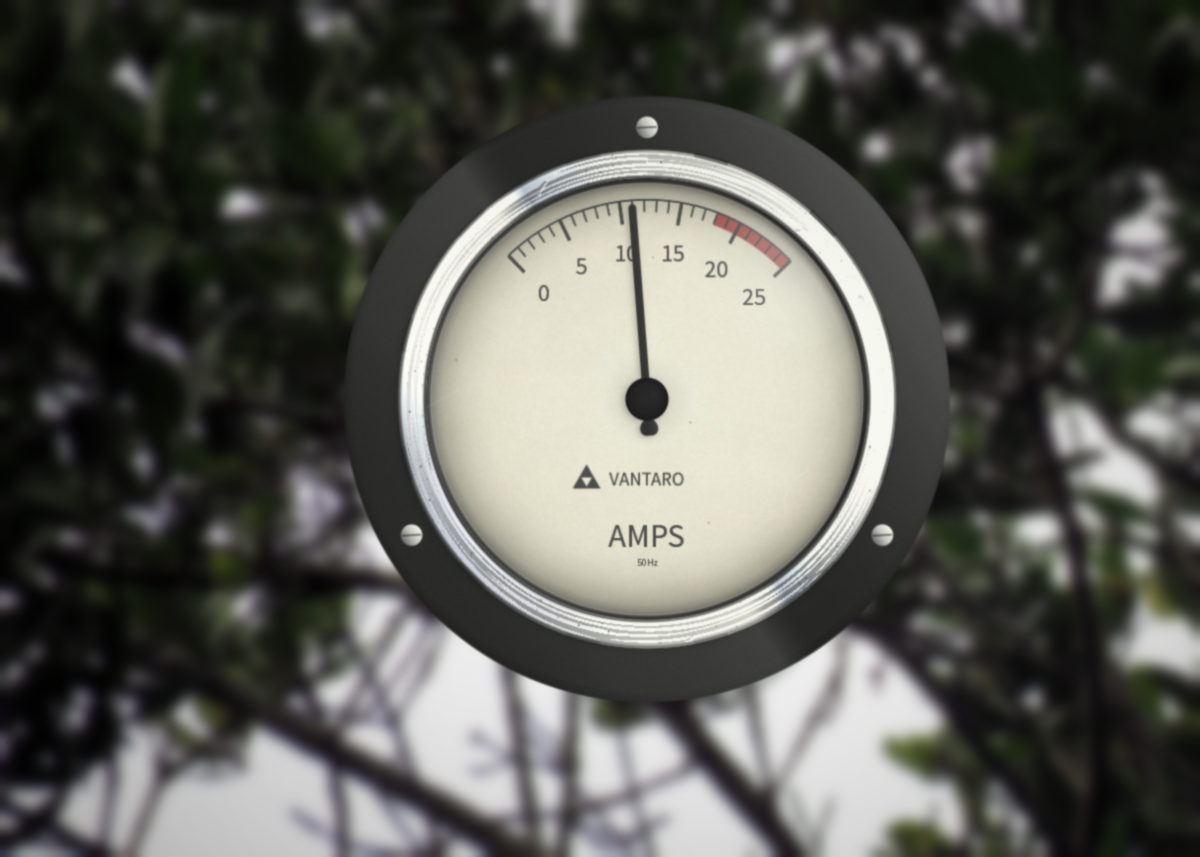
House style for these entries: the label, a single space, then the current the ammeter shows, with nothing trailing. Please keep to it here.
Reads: 11 A
